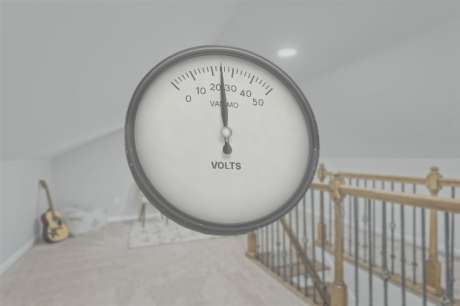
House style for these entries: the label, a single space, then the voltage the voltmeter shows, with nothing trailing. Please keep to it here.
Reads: 24 V
